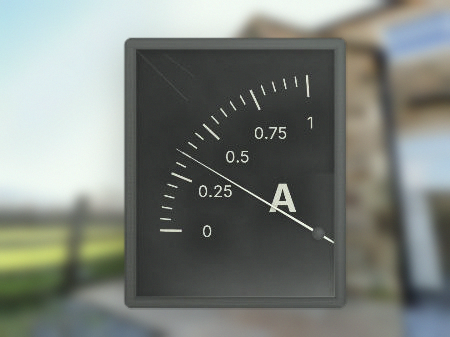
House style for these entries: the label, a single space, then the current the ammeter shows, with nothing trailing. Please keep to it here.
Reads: 0.35 A
